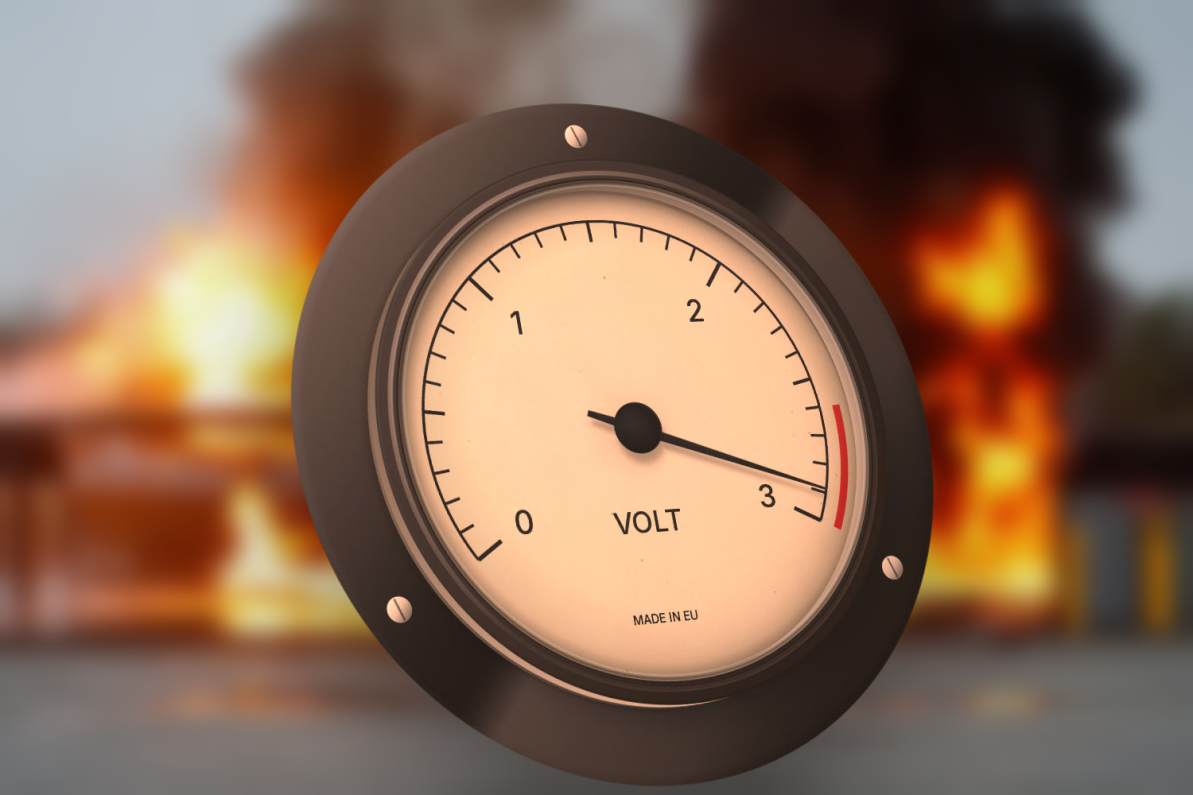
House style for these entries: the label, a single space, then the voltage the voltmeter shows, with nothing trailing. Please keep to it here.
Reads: 2.9 V
